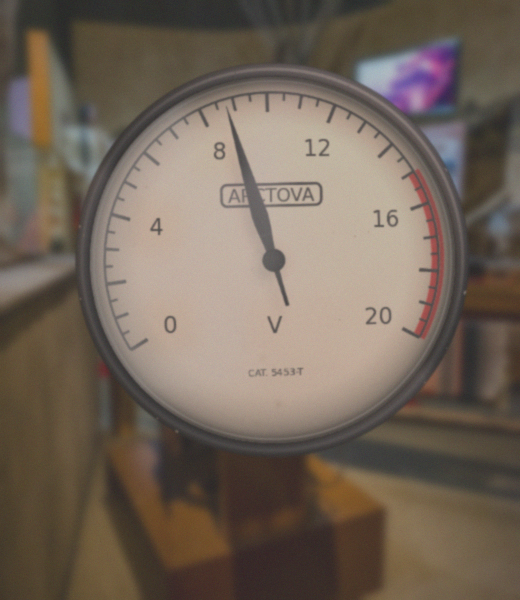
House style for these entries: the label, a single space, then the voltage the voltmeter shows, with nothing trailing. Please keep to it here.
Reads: 8.75 V
